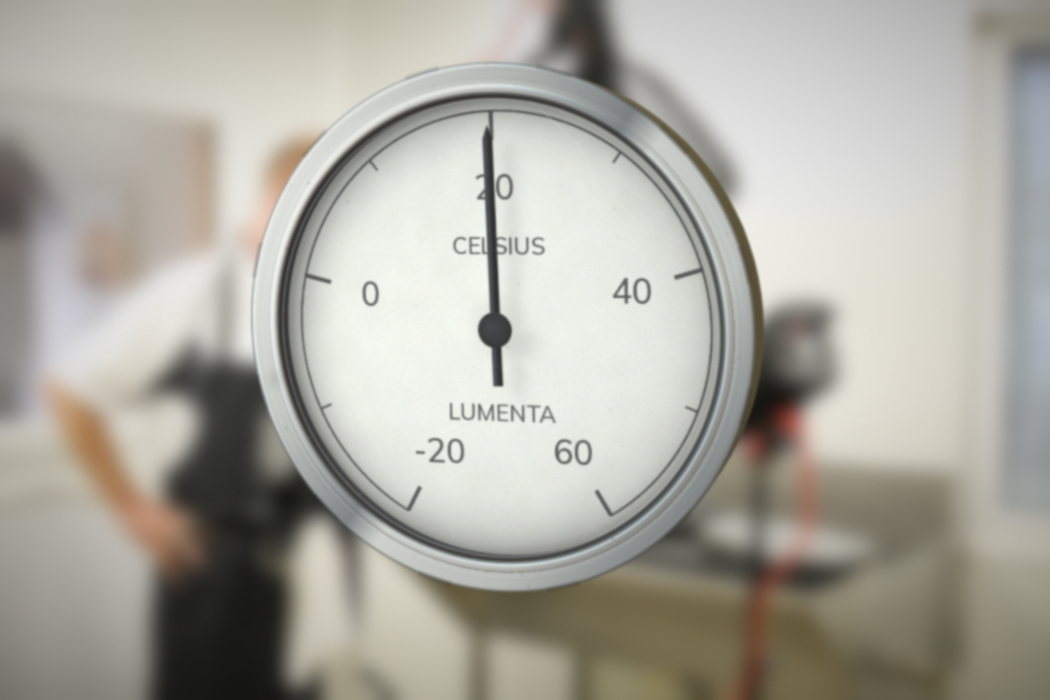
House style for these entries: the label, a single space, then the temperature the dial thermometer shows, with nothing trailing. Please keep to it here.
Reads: 20 °C
